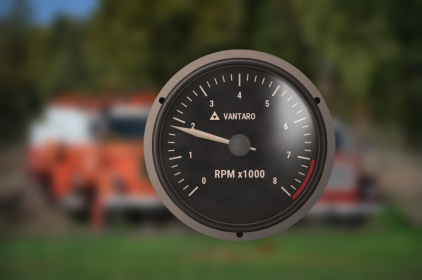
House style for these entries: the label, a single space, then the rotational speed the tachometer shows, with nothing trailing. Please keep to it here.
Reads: 1800 rpm
